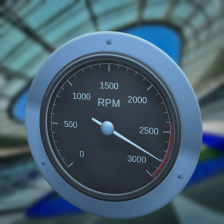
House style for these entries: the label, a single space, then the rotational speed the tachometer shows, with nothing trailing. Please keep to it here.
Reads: 2800 rpm
